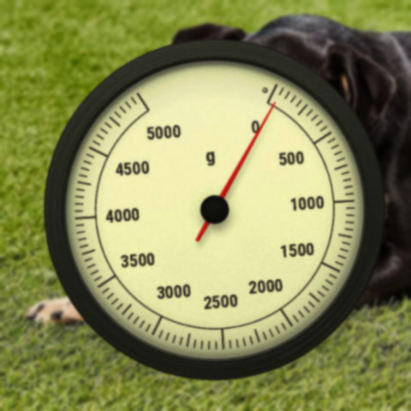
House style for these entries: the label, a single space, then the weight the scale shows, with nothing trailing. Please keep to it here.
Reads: 50 g
